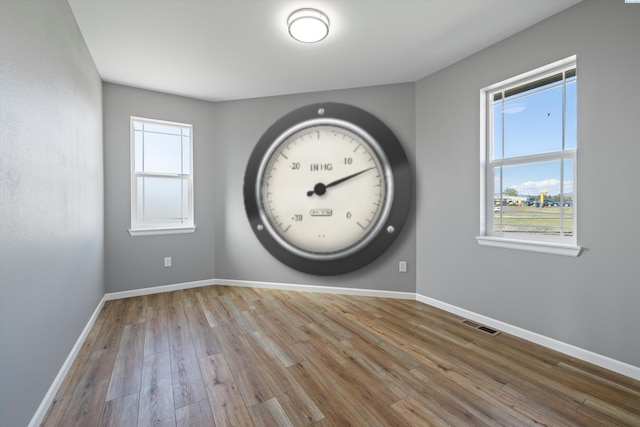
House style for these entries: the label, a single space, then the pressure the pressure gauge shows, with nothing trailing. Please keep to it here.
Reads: -7 inHg
